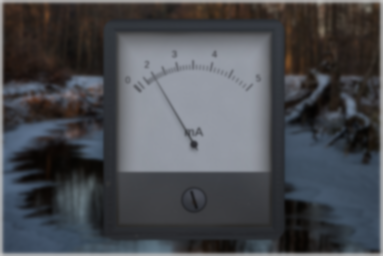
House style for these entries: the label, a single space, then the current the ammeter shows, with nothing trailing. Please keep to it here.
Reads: 2 mA
